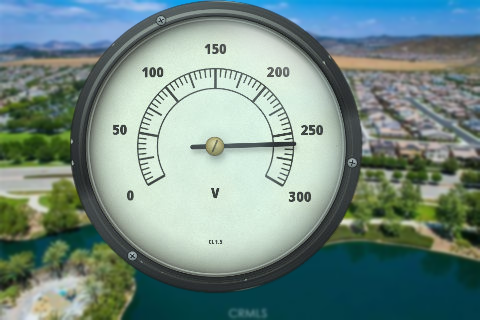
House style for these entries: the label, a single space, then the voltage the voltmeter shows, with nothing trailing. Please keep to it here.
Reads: 260 V
